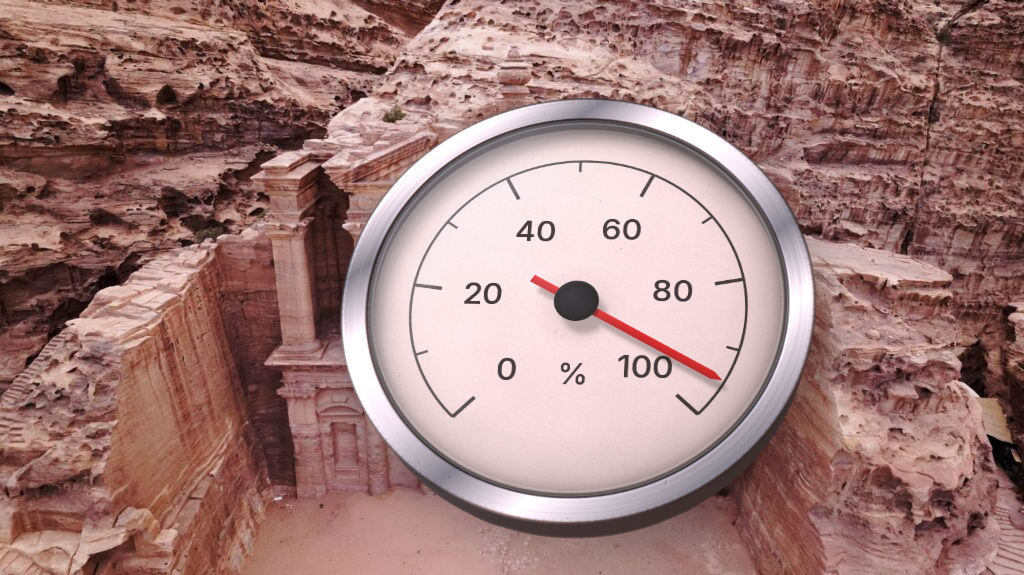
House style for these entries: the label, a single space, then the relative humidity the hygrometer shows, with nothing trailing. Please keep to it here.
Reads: 95 %
